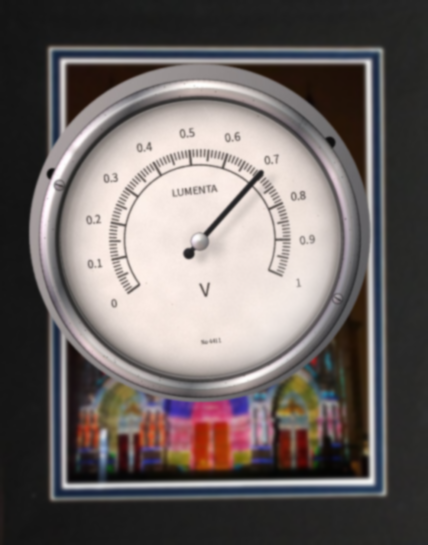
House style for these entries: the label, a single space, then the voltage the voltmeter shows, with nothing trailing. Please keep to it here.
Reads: 0.7 V
